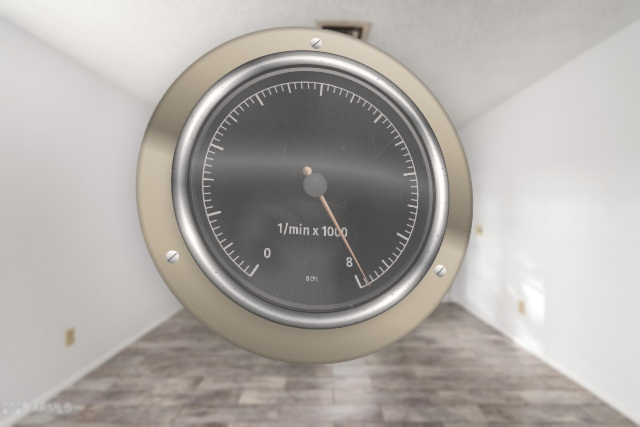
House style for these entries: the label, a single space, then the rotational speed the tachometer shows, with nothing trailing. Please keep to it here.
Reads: 7900 rpm
